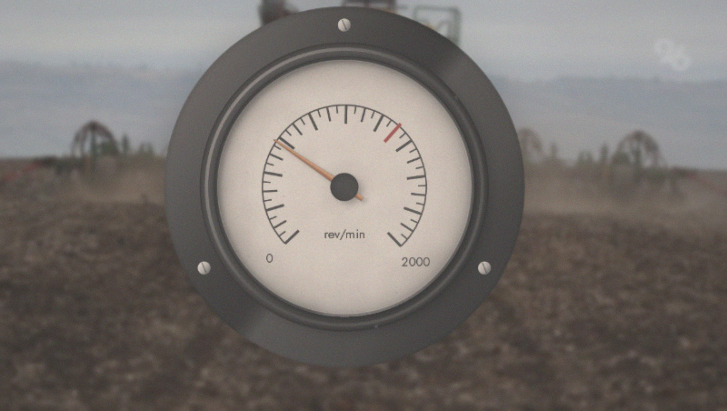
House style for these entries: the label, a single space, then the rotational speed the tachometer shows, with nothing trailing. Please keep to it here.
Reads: 575 rpm
